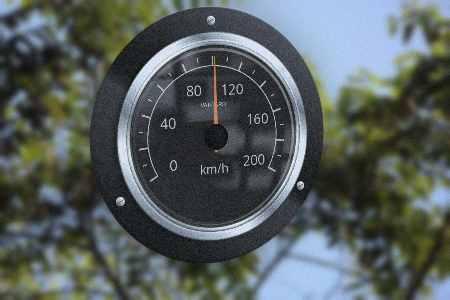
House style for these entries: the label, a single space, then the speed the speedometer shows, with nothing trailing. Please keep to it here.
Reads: 100 km/h
